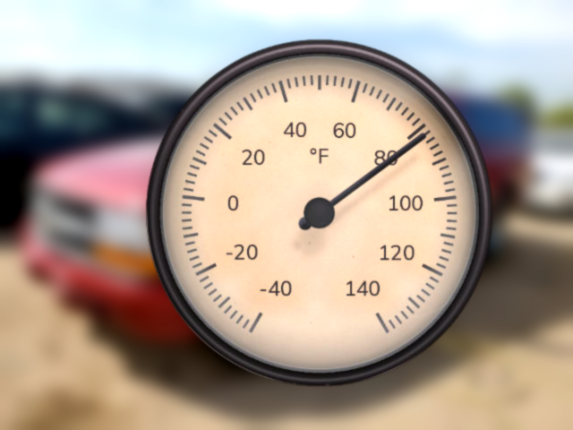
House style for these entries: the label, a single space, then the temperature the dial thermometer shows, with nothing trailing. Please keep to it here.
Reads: 82 °F
